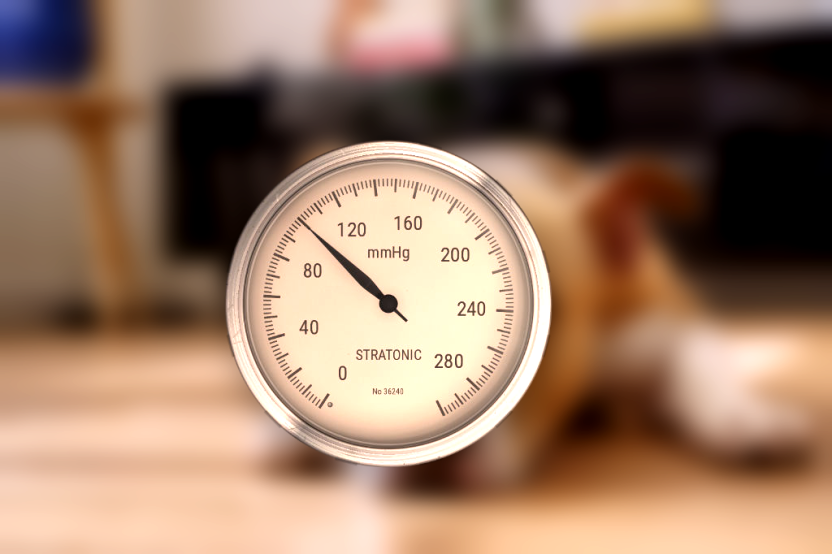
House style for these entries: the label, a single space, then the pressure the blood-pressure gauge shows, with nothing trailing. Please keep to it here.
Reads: 100 mmHg
